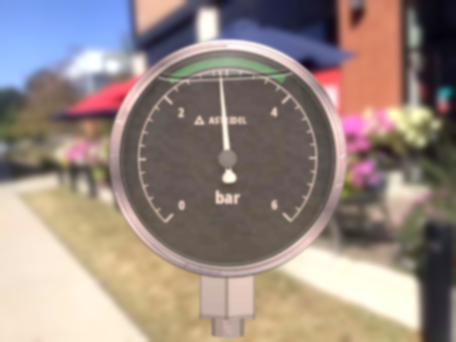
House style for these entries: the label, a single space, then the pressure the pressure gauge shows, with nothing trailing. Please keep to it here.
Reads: 2.9 bar
